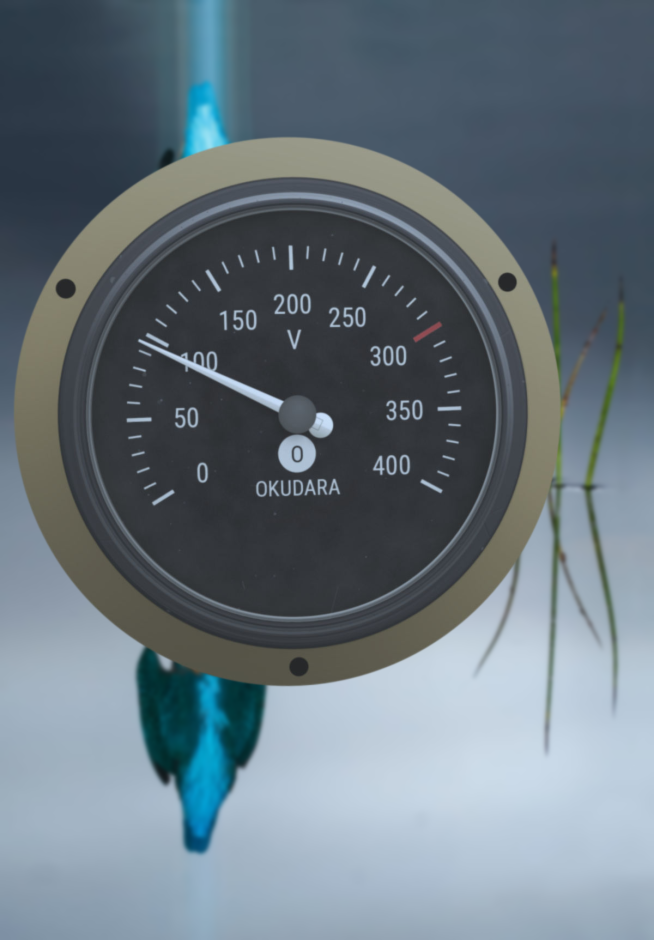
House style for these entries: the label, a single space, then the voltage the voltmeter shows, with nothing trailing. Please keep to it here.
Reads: 95 V
